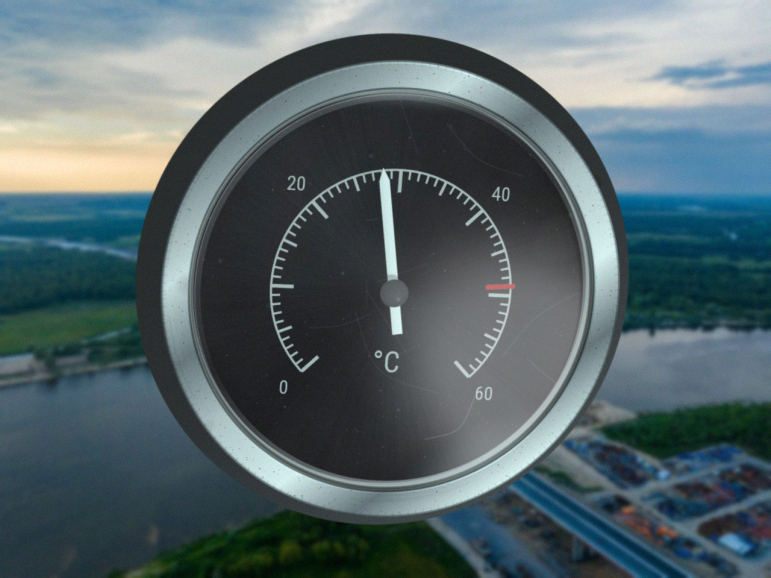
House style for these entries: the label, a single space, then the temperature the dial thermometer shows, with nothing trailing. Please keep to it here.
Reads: 28 °C
